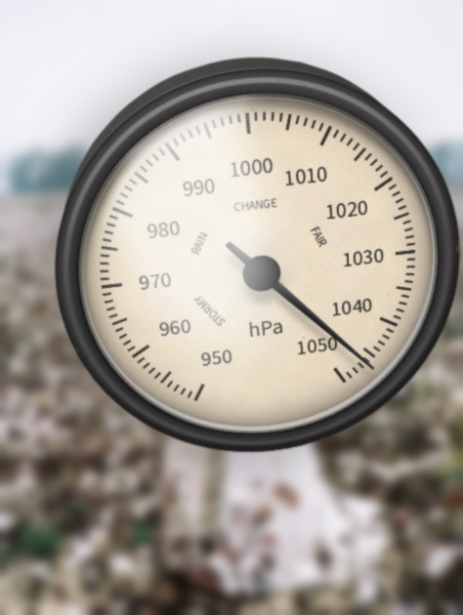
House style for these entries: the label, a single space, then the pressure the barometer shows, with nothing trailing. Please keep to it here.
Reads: 1046 hPa
